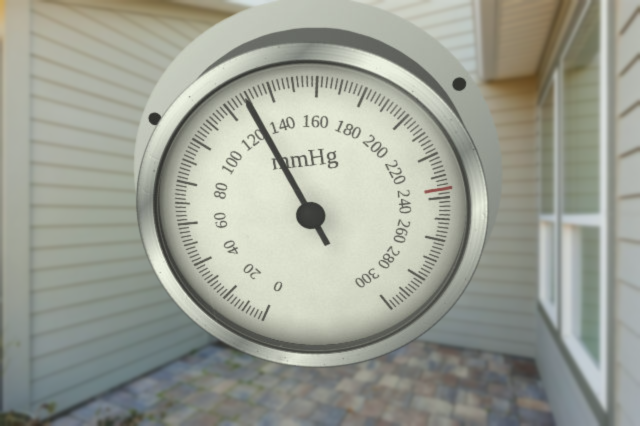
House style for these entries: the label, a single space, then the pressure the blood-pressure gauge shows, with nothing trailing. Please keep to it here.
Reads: 130 mmHg
